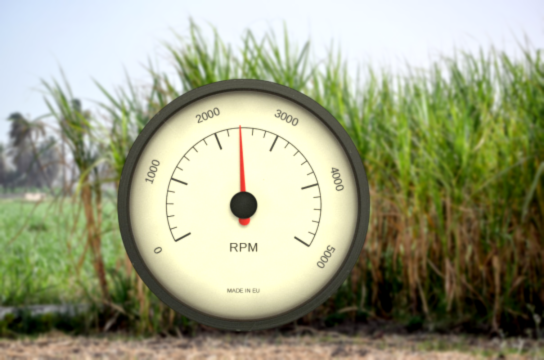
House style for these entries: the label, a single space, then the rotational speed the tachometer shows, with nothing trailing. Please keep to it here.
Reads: 2400 rpm
